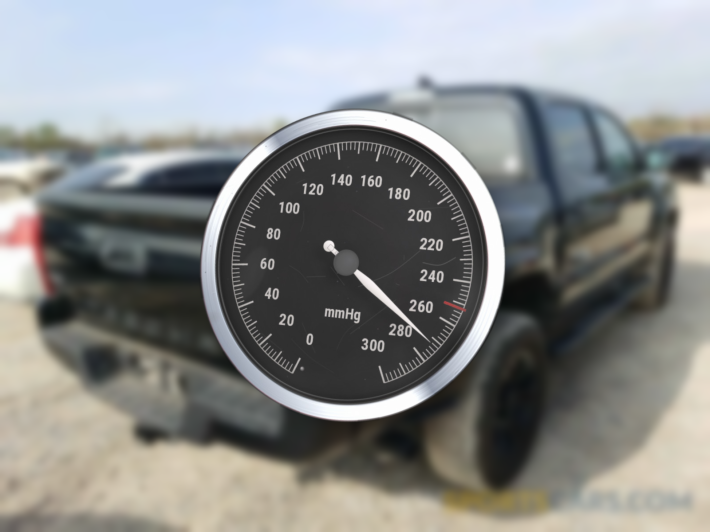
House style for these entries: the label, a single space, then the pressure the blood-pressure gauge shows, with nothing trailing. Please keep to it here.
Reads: 272 mmHg
